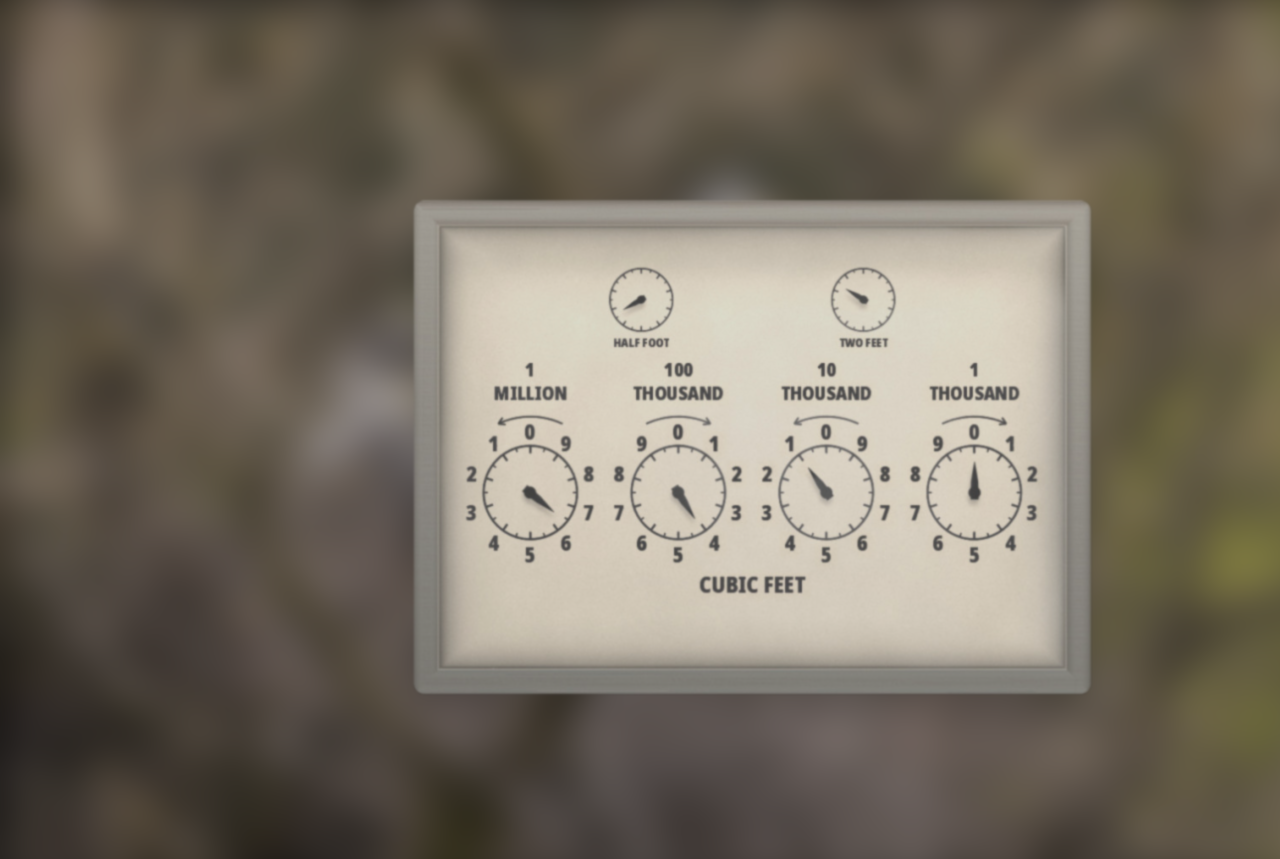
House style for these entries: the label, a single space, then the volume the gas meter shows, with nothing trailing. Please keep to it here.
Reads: 641000 ft³
